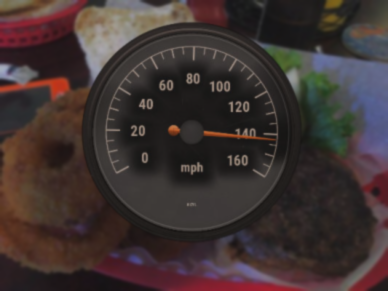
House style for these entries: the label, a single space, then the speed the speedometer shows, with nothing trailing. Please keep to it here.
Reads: 142.5 mph
